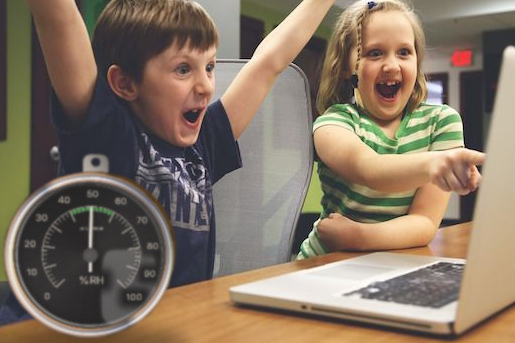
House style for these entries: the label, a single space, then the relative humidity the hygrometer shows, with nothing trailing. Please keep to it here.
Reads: 50 %
